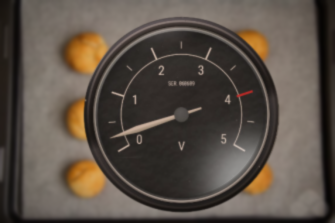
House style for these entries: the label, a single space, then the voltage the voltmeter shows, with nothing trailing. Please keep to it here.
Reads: 0.25 V
